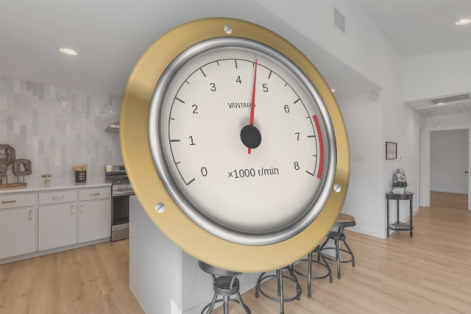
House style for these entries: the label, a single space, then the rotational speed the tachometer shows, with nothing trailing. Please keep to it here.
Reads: 4500 rpm
